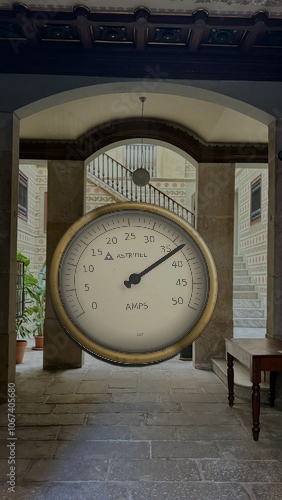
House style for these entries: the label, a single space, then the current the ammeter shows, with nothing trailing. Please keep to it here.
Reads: 37 A
